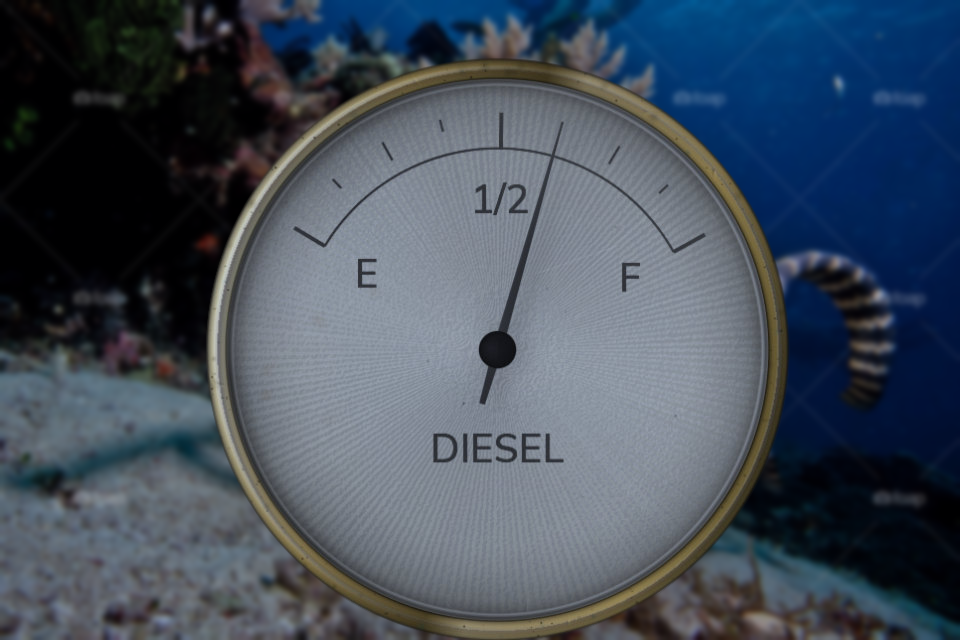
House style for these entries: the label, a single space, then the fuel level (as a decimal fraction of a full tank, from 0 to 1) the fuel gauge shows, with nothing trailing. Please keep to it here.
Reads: 0.625
